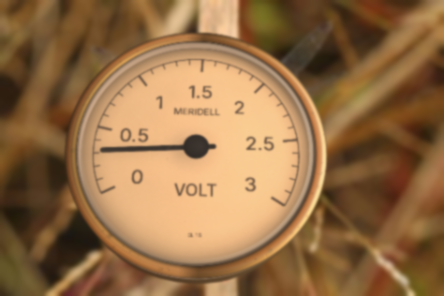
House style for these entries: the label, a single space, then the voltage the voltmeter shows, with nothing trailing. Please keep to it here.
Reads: 0.3 V
